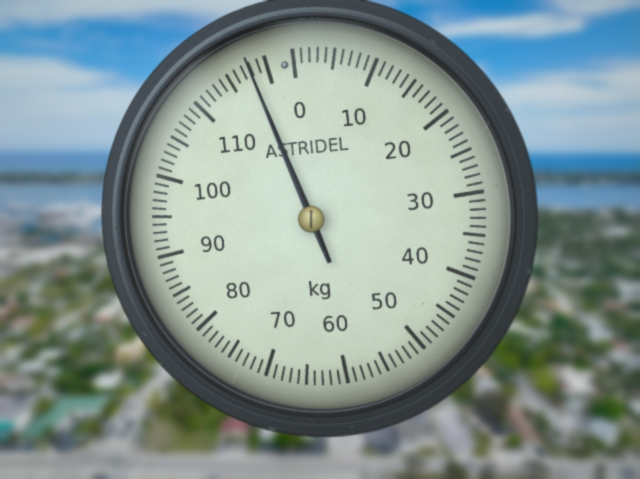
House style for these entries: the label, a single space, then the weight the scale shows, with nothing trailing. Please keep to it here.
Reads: 118 kg
